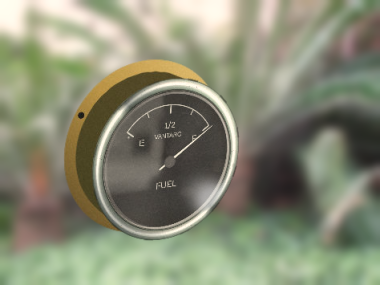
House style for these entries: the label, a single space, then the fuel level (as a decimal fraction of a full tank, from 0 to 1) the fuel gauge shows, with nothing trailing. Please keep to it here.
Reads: 1
